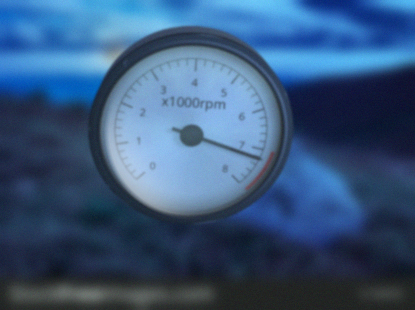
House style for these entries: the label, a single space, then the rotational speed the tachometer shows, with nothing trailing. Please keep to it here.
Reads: 7200 rpm
